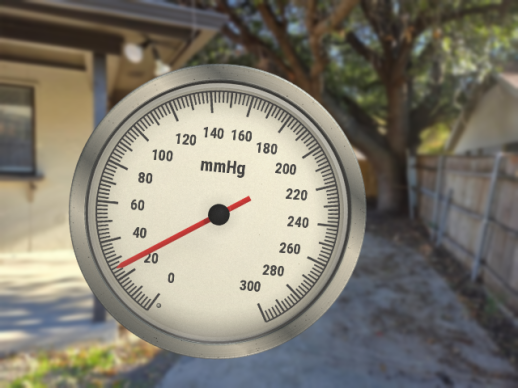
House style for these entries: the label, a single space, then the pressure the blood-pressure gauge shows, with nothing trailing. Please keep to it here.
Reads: 26 mmHg
